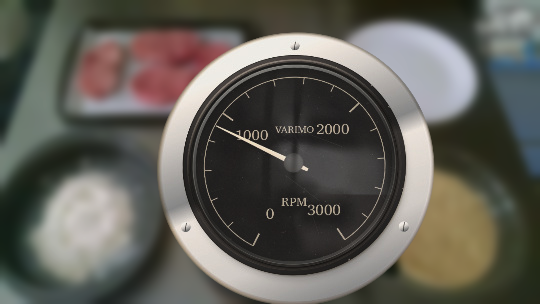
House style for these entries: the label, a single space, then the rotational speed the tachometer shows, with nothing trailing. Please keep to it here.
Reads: 900 rpm
